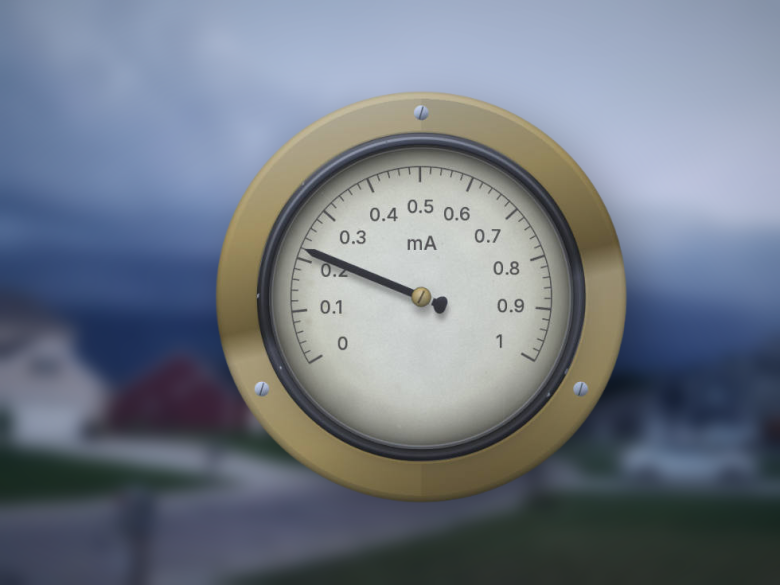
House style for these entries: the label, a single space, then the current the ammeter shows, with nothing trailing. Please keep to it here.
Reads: 0.22 mA
